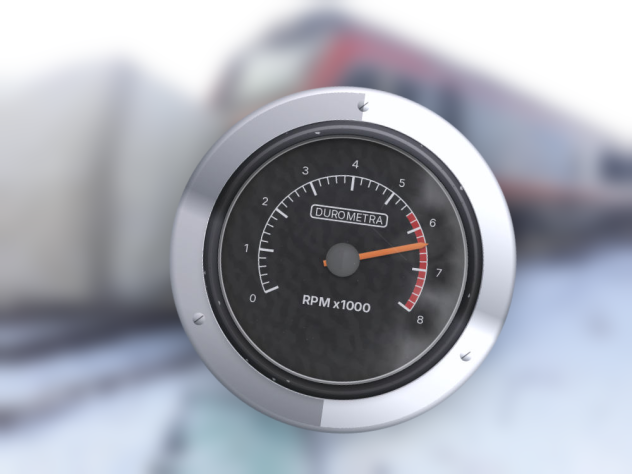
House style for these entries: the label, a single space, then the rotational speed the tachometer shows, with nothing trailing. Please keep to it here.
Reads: 6400 rpm
